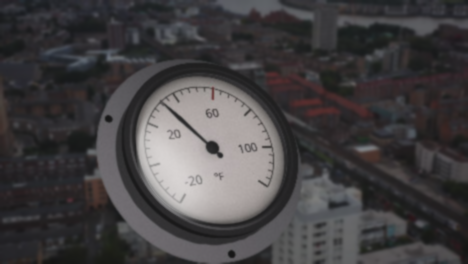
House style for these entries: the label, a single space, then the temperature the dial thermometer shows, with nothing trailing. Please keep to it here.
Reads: 32 °F
